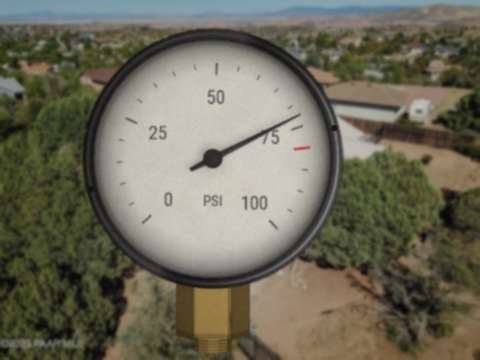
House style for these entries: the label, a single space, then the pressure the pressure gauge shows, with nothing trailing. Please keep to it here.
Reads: 72.5 psi
